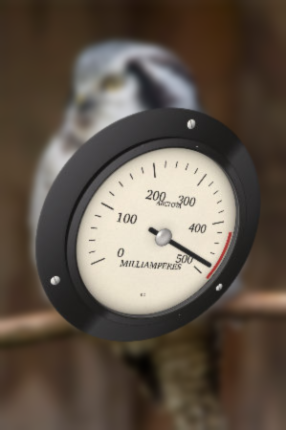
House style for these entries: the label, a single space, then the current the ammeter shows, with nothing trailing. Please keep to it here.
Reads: 480 mA
